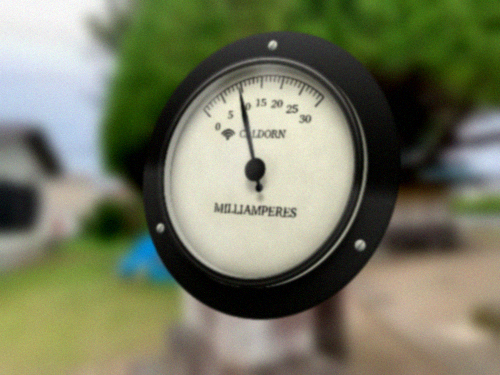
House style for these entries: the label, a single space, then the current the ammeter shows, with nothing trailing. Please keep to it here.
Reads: 10 mA
